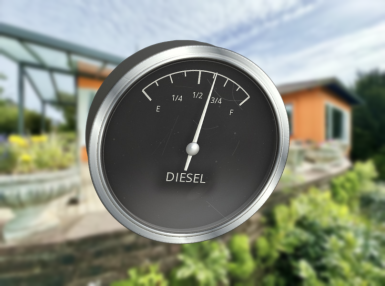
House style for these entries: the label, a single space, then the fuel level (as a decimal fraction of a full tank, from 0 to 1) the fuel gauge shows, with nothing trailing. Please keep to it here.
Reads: 0.625
